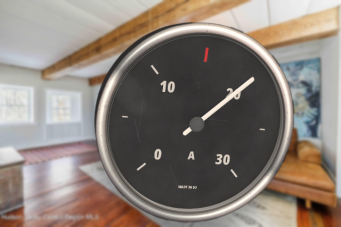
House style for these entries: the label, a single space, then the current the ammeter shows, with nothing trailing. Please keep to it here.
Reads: 20 A
